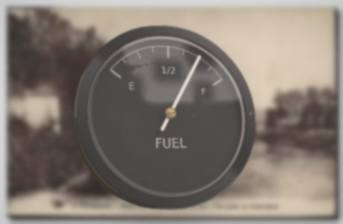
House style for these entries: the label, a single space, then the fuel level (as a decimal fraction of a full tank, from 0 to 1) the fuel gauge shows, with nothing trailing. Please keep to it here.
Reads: 0.75
